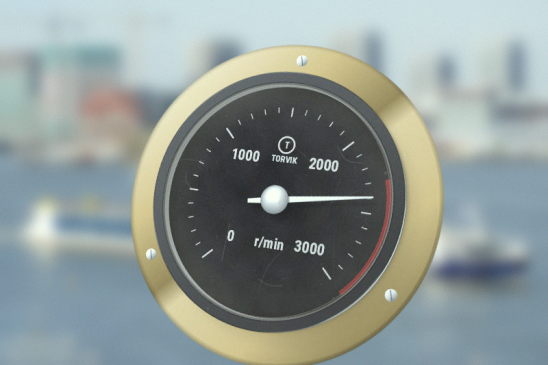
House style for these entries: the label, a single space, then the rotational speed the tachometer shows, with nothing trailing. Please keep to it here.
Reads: 2400 rpm
